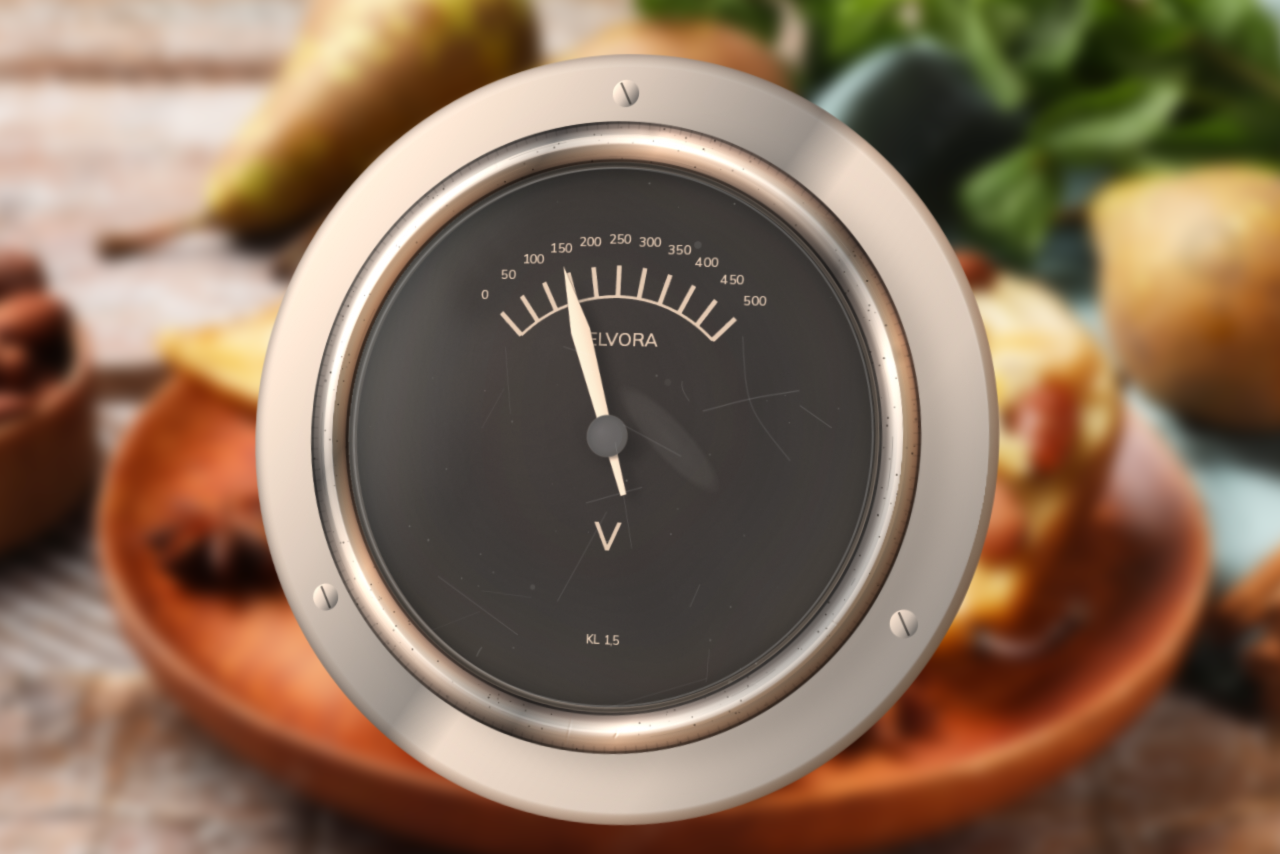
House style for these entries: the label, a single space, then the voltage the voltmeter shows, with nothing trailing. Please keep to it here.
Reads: 150 V
